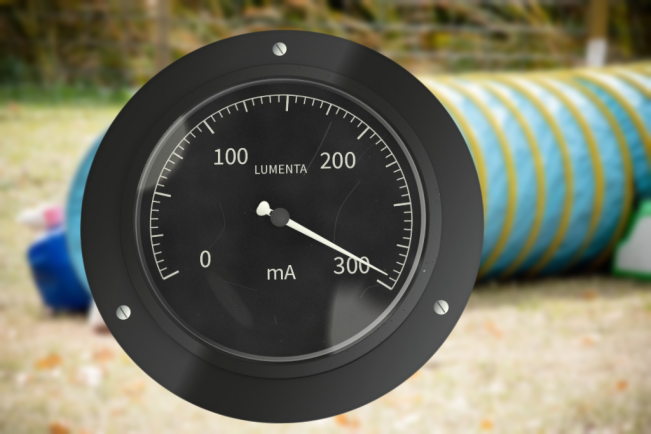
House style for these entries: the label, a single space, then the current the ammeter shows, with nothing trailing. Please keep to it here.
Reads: 295 mA
